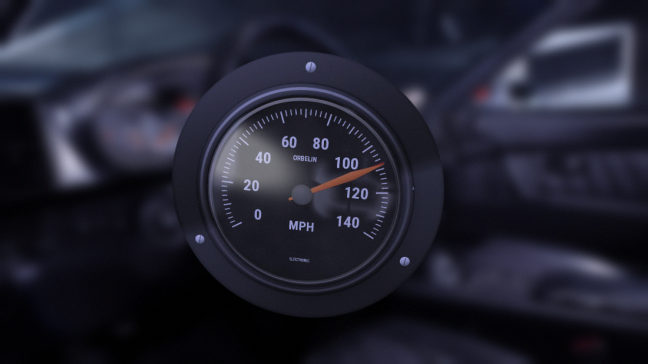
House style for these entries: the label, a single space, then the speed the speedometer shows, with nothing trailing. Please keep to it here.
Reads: 108 mph
